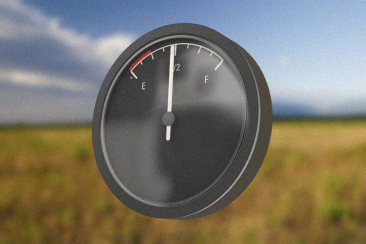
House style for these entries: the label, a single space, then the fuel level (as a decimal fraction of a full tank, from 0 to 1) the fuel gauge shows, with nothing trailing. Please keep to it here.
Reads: 0.5
